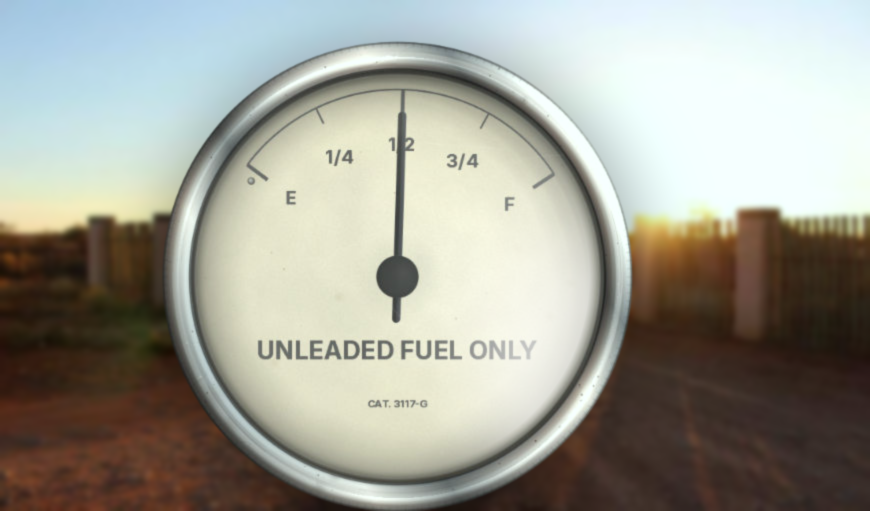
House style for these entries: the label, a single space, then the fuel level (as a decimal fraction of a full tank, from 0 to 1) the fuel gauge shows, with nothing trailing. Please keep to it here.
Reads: 0.5
